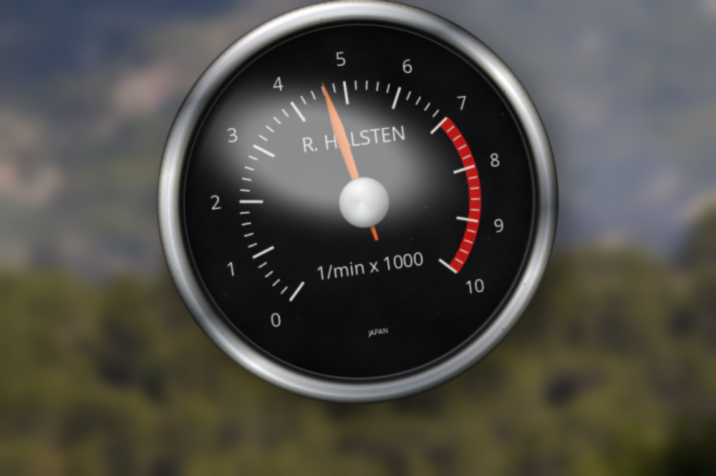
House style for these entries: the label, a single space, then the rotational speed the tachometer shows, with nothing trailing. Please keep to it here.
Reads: 4600 rpm
